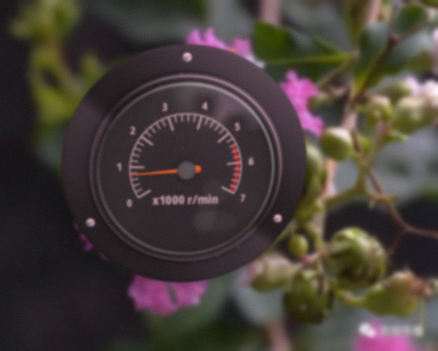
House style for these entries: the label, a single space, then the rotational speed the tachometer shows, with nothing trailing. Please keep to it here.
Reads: 800 rpm
